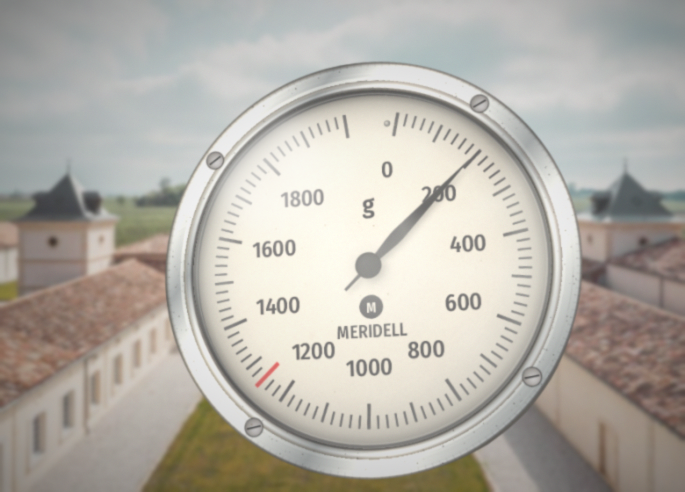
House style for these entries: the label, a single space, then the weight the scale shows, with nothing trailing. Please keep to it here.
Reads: 200 g
